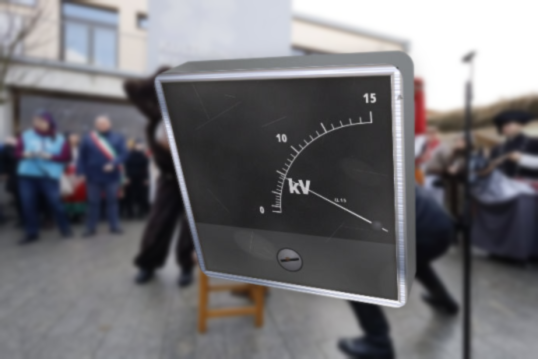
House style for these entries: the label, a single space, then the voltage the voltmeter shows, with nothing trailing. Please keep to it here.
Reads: 7.5 kV
